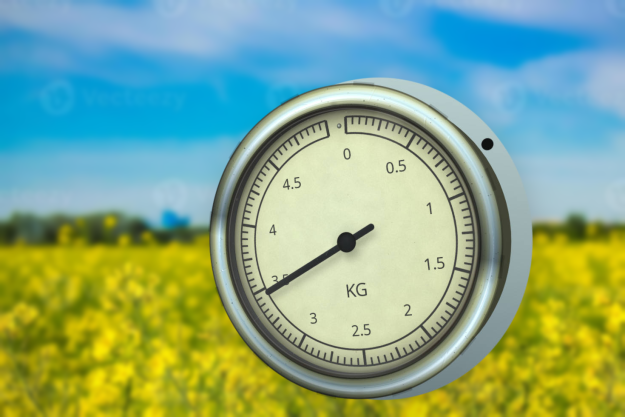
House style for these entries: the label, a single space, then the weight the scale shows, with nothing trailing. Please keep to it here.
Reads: 3.45 kg
